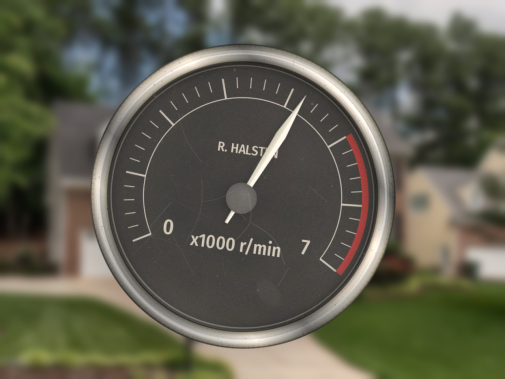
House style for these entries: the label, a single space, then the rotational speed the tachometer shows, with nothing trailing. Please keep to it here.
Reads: 4200 rpm
